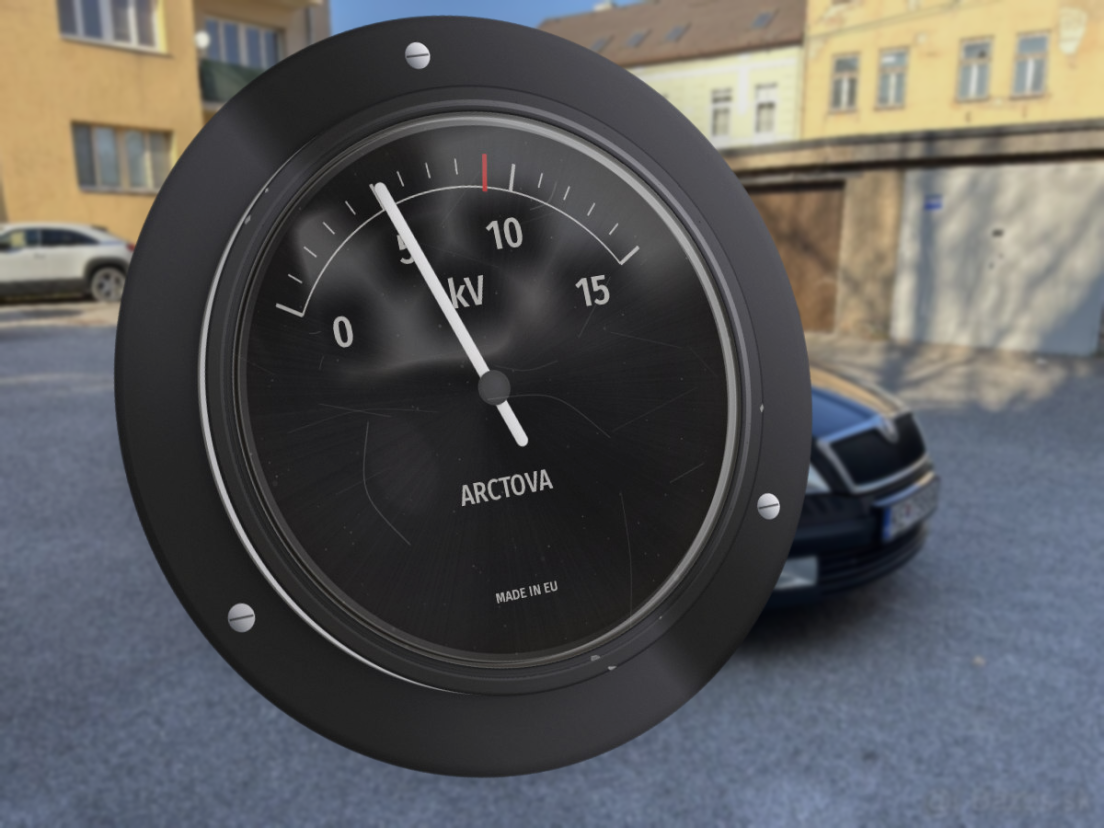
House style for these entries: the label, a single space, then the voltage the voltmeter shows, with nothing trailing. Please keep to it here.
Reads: 5 kV
